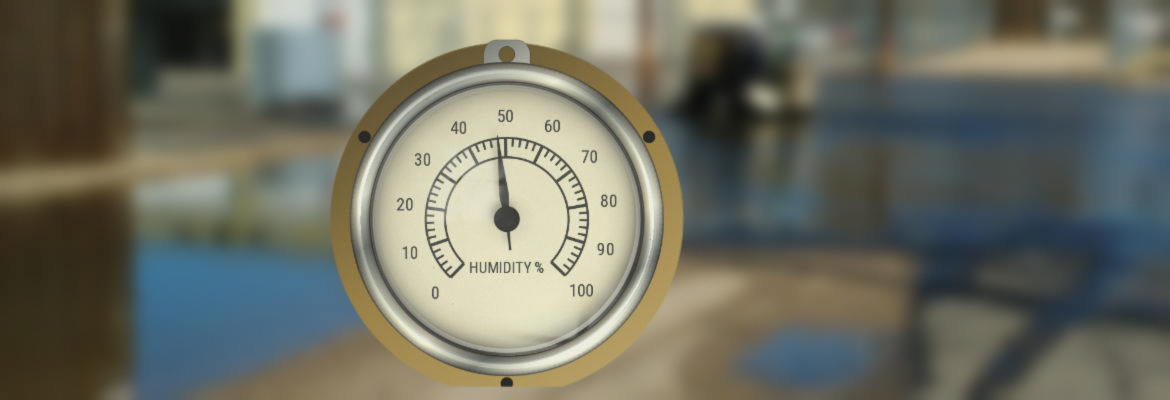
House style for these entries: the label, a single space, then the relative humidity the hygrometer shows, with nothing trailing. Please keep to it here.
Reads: 48 %
